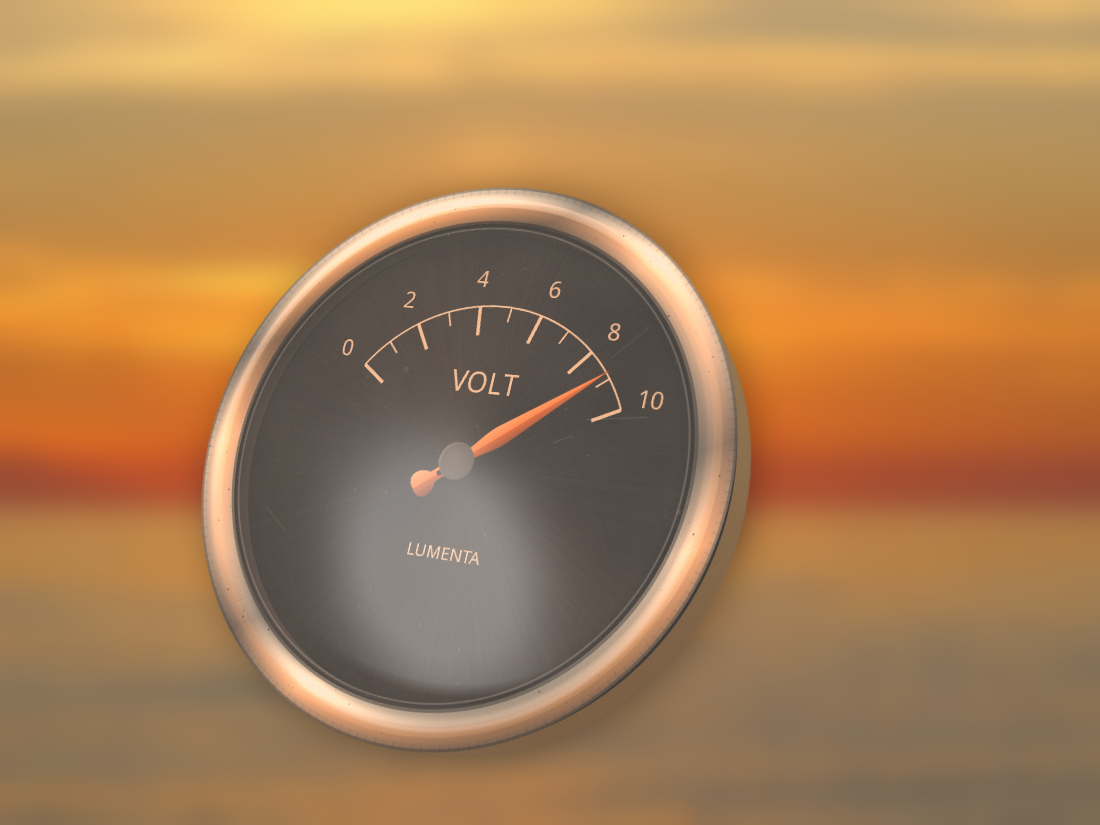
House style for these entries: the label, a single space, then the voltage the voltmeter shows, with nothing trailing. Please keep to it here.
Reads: 9 V
